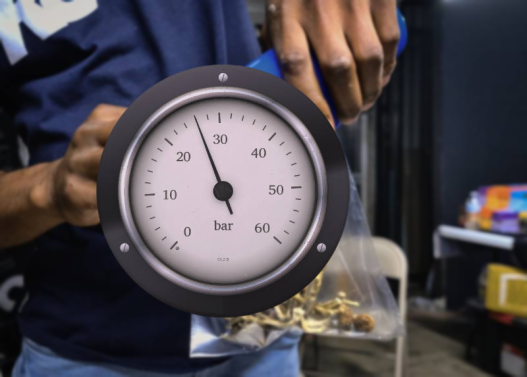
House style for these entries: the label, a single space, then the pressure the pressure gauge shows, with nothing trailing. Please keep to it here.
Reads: 26 bar
